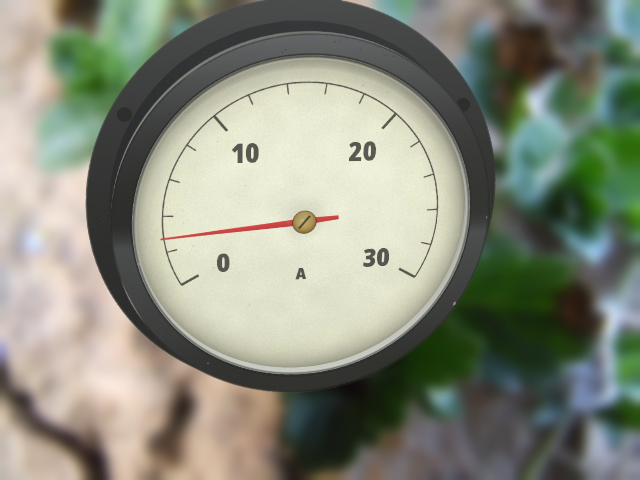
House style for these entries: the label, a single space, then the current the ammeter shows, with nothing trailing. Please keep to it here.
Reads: 3 A
